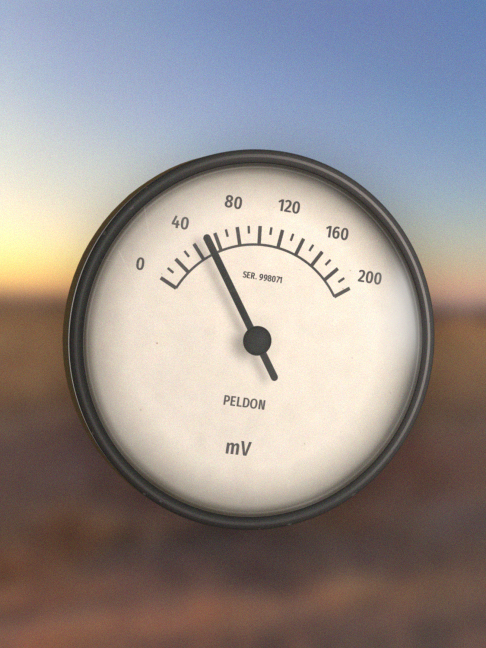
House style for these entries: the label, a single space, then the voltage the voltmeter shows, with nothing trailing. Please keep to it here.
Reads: 50 mV
